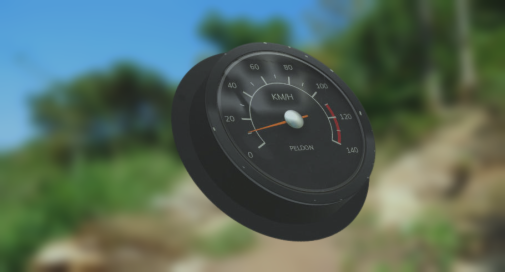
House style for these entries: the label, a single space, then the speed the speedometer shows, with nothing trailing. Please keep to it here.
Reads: 10 km/h
